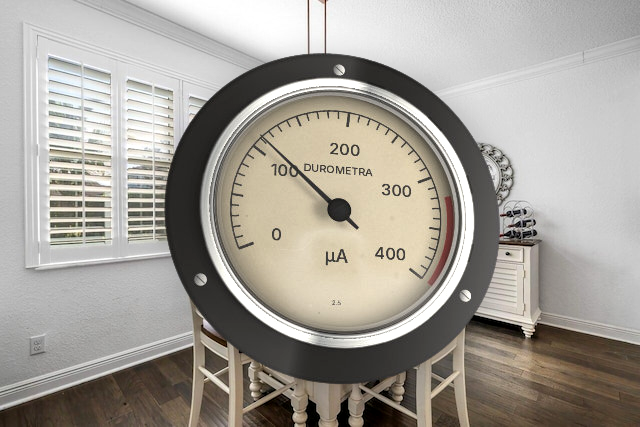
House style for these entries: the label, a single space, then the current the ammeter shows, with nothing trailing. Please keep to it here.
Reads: 110 µA
